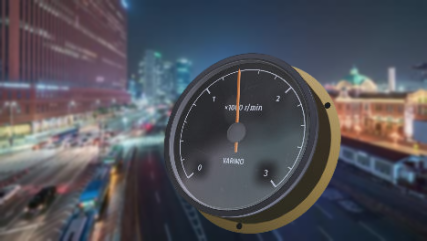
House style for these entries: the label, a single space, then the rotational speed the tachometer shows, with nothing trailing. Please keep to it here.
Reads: 1400 rpm
